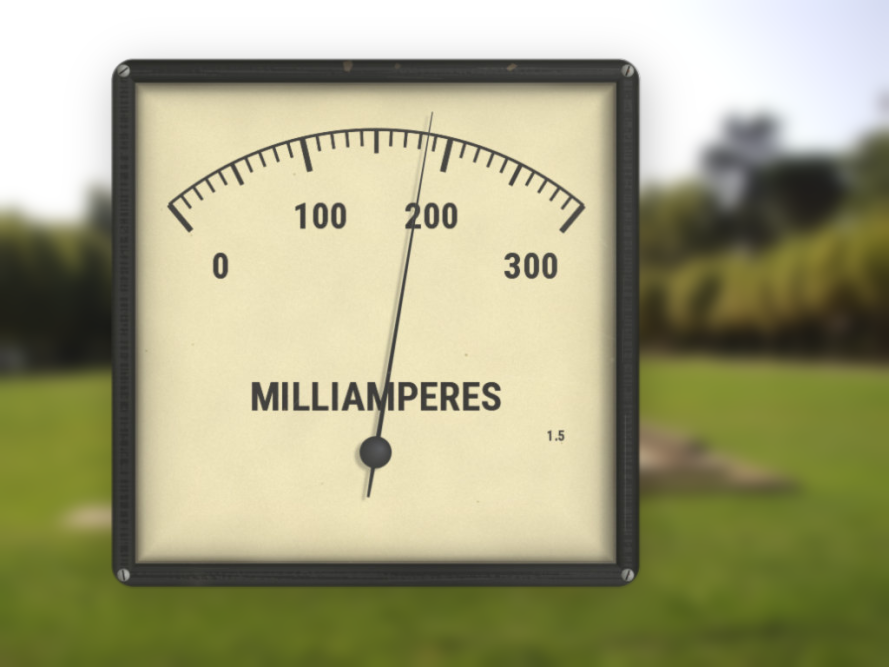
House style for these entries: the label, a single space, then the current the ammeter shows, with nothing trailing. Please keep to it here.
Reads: 185 mA
